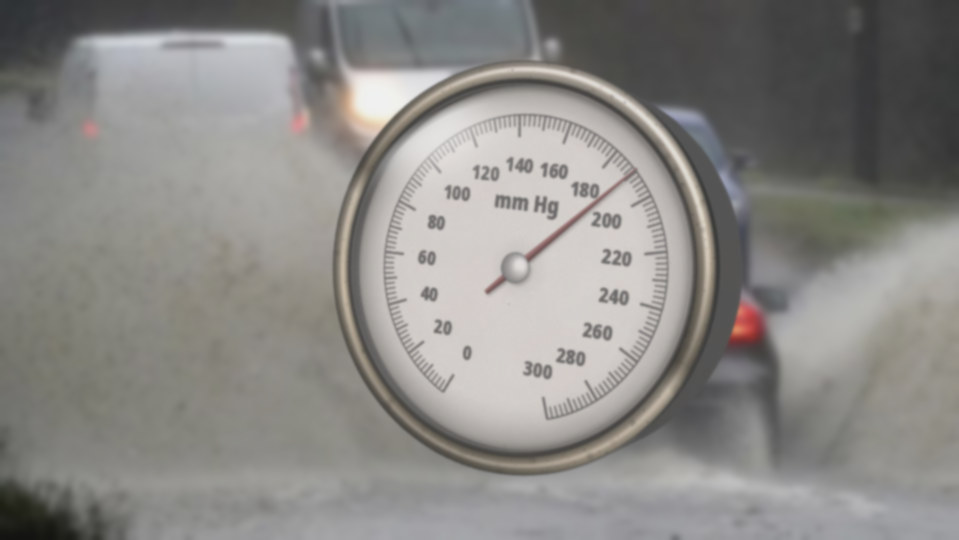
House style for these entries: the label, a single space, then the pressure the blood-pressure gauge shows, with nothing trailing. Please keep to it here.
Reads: 190 mmHg
